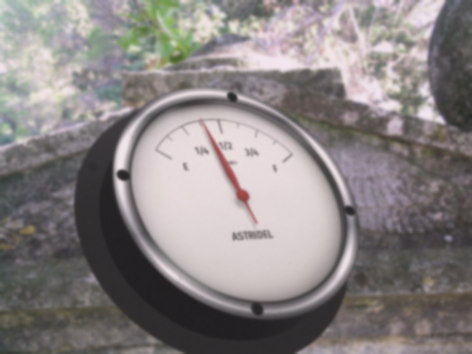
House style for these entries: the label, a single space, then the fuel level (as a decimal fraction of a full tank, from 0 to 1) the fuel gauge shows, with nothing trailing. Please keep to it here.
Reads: 0.375
